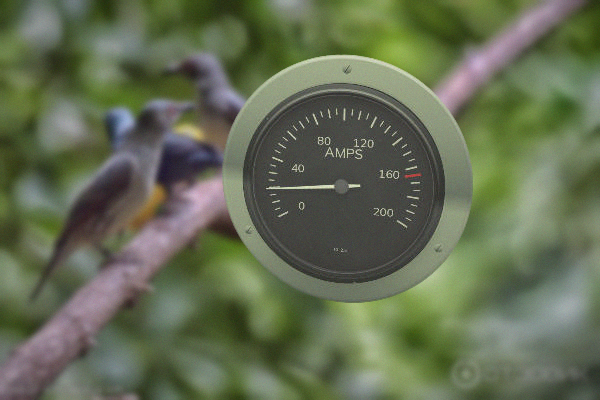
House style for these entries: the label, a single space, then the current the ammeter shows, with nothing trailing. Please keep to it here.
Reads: 20 A
